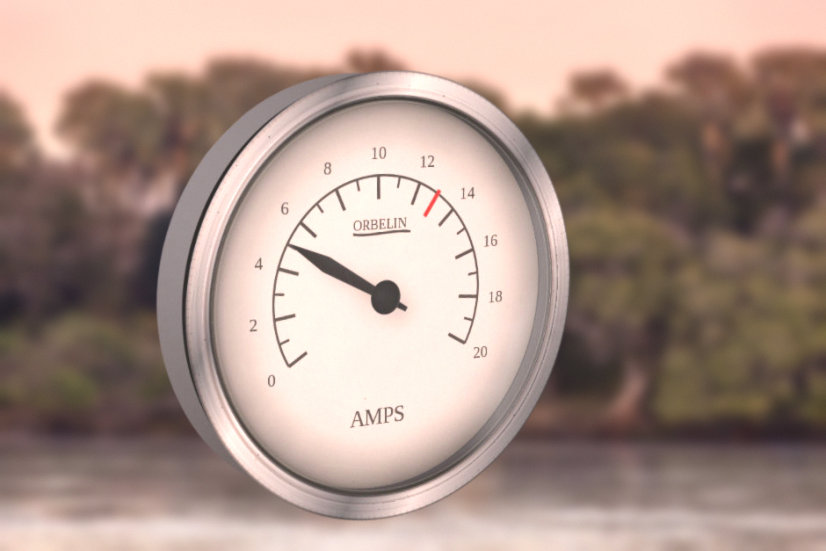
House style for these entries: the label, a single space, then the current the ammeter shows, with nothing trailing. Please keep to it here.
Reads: 5 A
